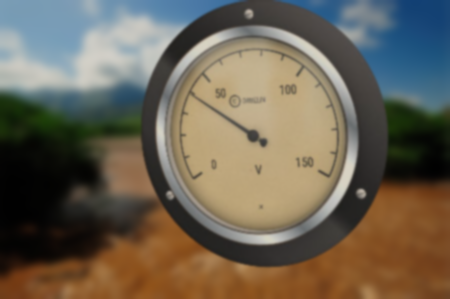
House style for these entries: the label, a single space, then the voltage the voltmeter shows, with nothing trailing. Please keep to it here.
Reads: 40 V
